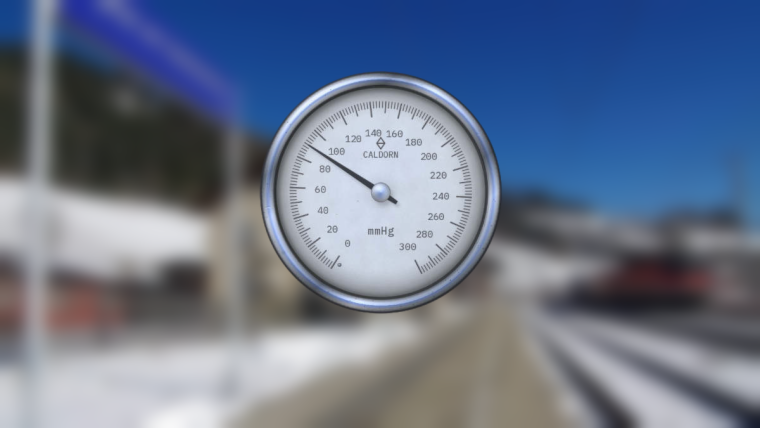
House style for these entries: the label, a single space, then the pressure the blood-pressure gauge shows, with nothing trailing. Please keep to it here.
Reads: 90 mmHg
